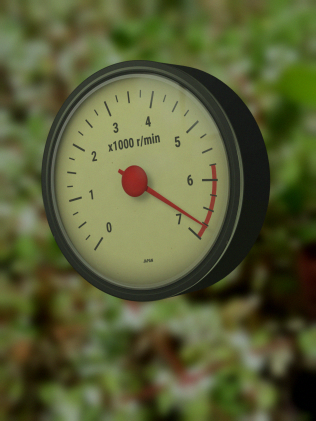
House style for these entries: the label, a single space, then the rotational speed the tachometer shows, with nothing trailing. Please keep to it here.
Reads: 6750 rpm
